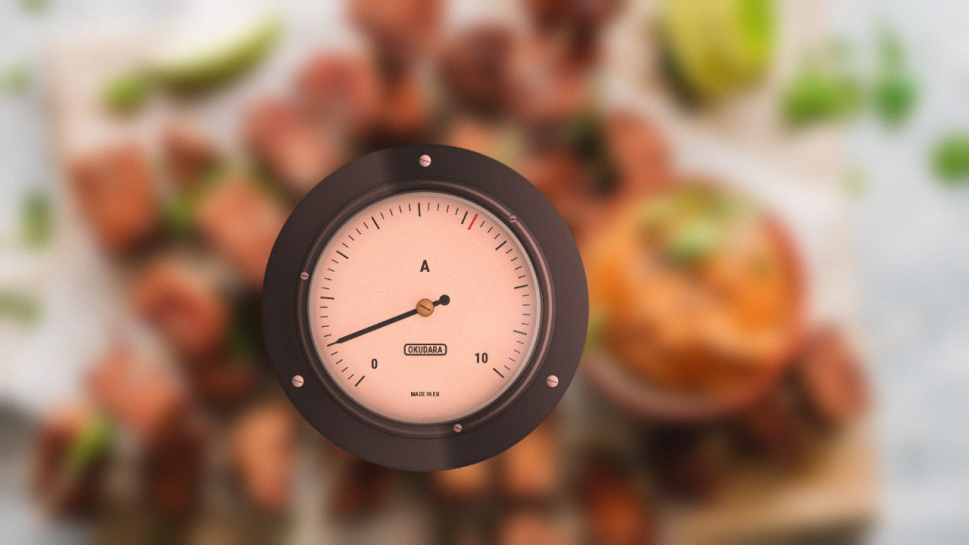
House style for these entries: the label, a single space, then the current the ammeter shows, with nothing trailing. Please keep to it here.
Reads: 1 A
